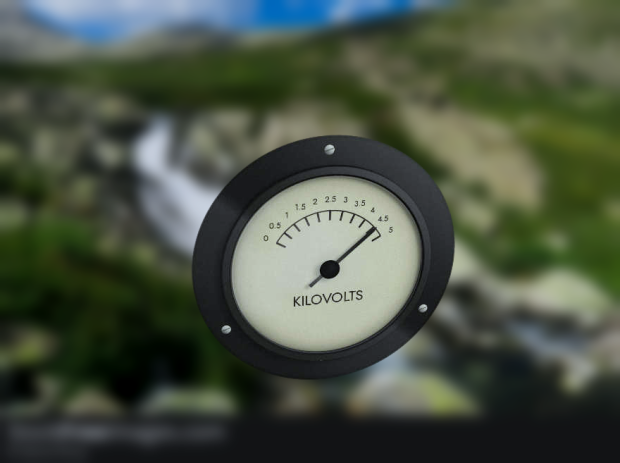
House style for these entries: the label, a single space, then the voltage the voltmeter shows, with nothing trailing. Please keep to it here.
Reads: 4.5 kV
